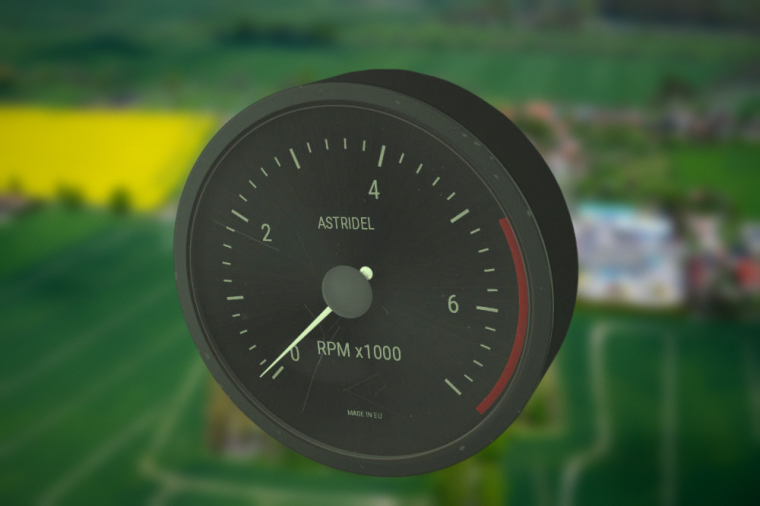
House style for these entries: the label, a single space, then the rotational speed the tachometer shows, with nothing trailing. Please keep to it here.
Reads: 100 rpm
